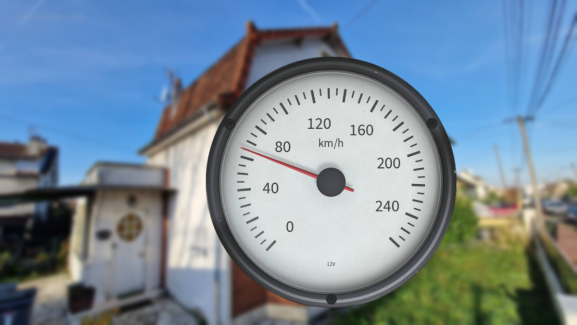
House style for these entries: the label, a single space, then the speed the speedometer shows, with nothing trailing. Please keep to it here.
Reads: 65 km/h
